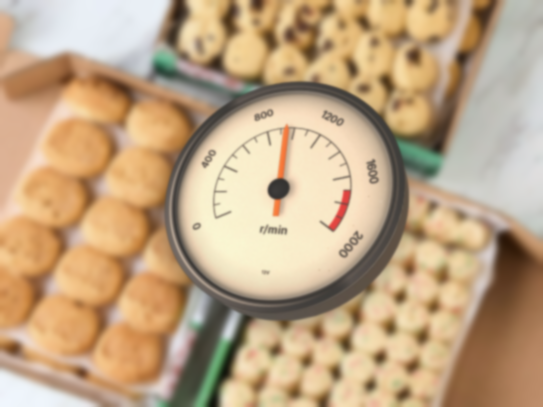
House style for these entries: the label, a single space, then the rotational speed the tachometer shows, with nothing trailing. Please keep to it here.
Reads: 950 rpm
